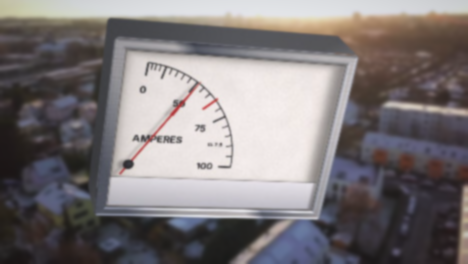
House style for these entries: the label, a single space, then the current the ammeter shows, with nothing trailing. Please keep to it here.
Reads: 50 A
